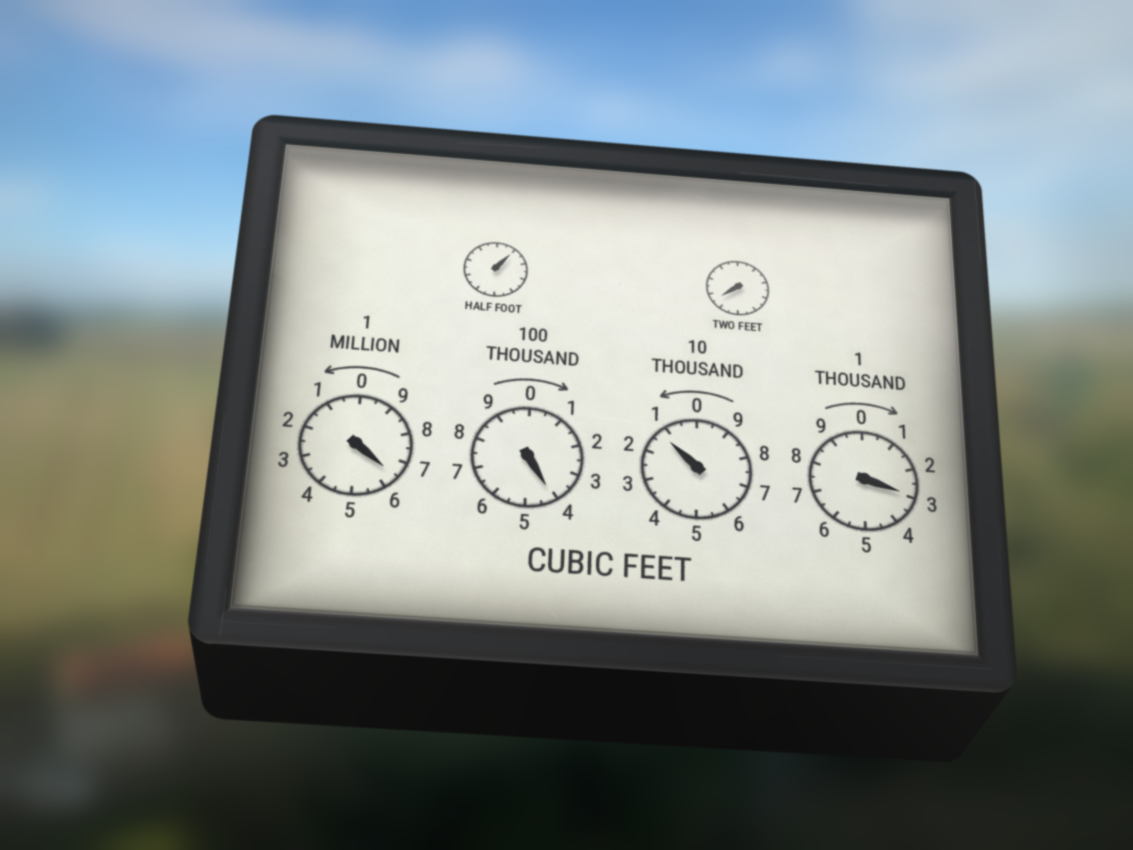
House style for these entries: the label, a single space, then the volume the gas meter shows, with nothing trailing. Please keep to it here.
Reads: 641300 ft³
